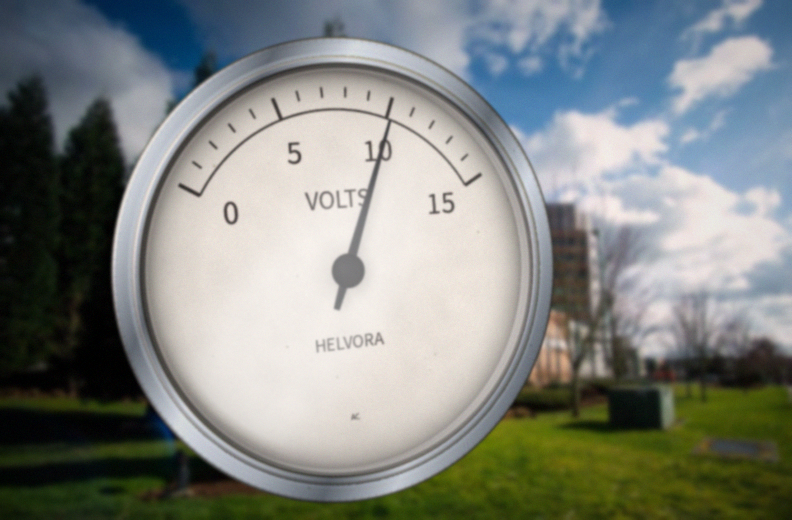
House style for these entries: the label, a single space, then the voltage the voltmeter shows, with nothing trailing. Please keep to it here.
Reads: 10 V
